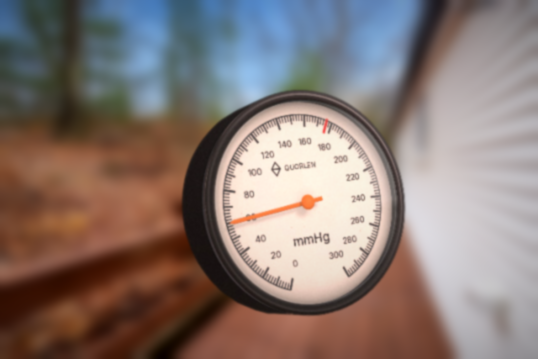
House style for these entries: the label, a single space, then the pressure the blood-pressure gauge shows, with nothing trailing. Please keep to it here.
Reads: 60 mmHg
